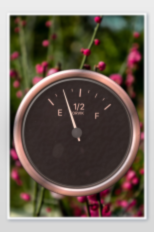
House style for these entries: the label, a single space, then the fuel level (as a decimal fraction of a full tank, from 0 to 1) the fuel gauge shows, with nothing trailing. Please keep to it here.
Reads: 0.25
